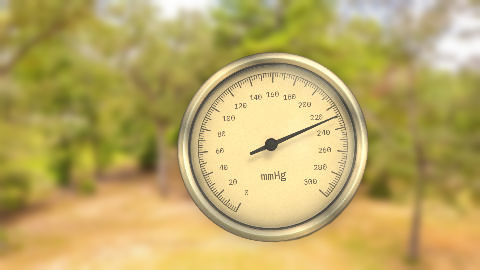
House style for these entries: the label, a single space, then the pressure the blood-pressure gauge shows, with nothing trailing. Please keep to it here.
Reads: 230 mmHg
